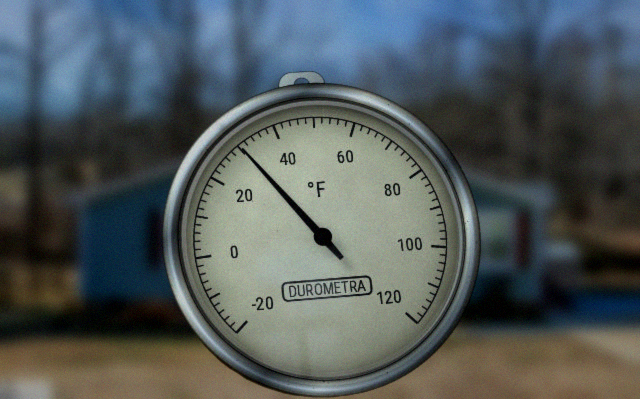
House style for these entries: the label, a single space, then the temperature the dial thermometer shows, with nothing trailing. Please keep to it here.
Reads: 30 °F
